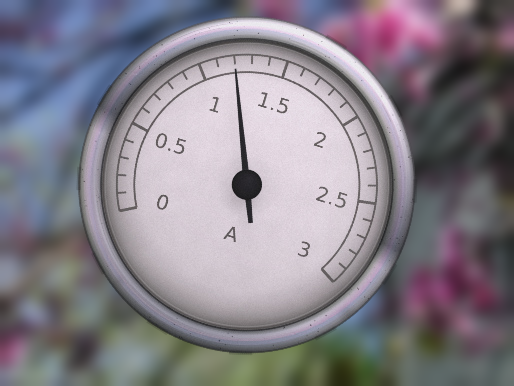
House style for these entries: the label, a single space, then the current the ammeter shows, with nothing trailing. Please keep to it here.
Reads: 1.2 A
